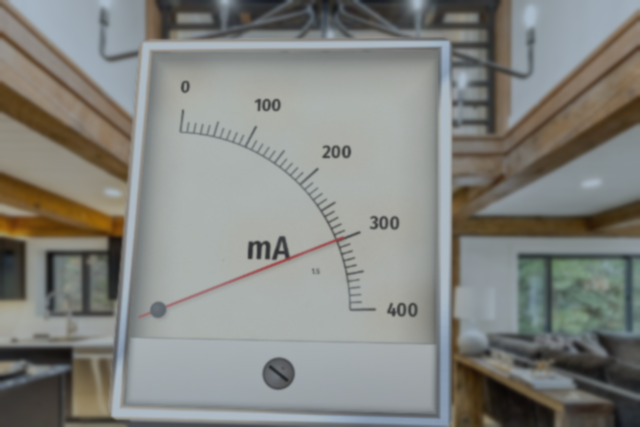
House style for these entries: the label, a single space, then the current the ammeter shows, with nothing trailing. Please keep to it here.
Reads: 300 mA
